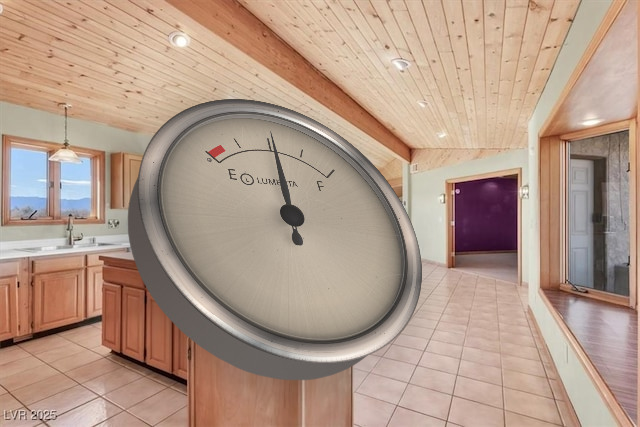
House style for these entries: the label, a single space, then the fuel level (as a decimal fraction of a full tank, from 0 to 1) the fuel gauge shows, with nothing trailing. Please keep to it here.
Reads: 0.5
